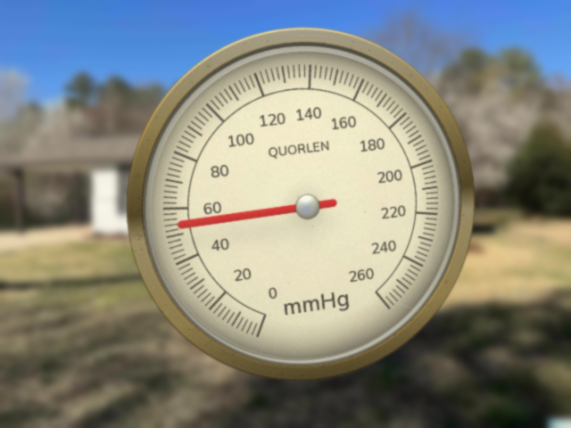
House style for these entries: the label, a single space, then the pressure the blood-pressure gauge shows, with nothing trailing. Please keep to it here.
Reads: 54 mmHg
